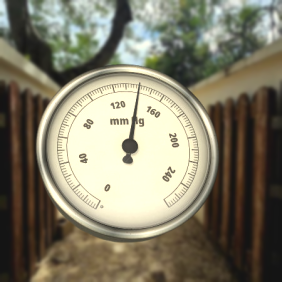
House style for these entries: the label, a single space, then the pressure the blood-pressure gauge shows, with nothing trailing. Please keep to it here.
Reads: 140 mmHg
